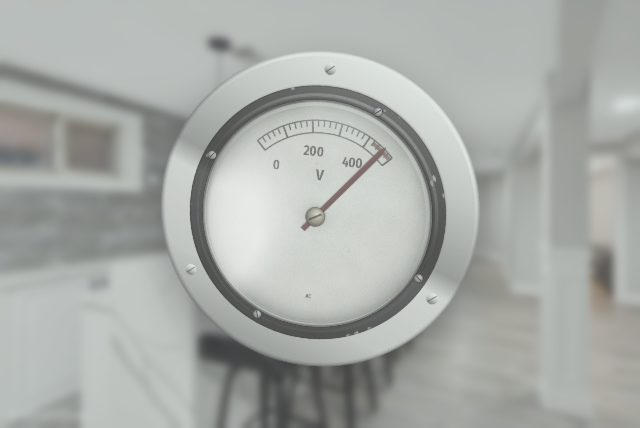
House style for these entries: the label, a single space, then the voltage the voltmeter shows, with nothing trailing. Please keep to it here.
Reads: 460 V
